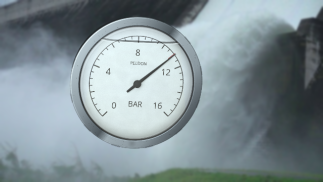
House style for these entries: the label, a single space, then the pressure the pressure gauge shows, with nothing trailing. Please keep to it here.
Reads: 11 bar
